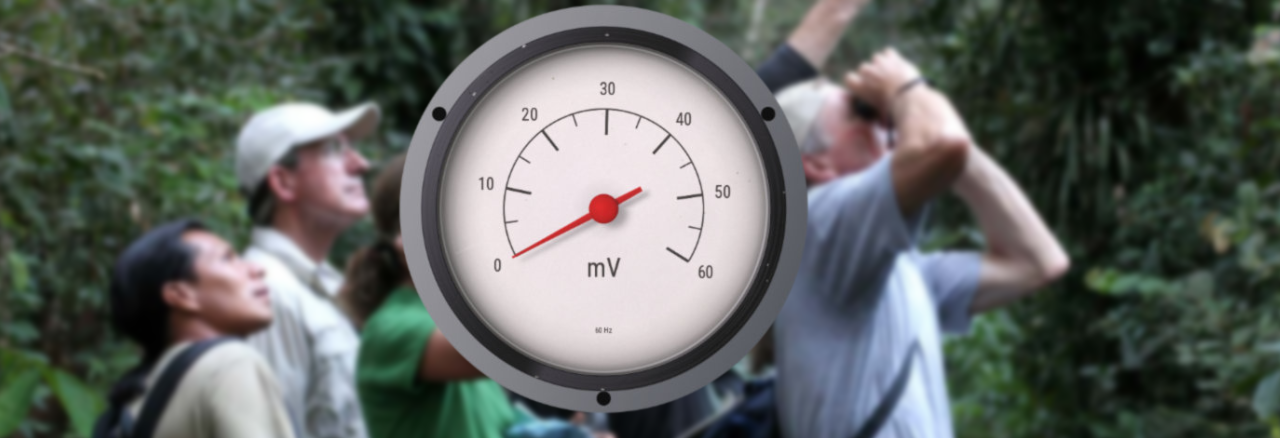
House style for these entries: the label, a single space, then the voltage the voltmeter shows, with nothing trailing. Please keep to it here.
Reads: 0 mV
